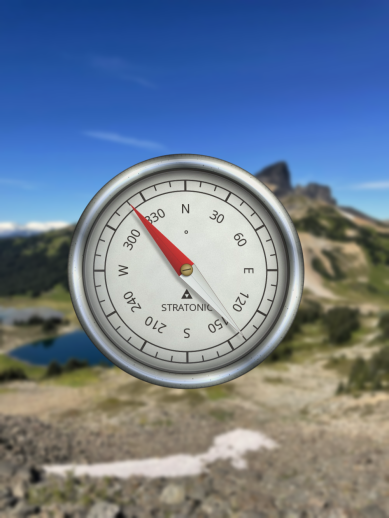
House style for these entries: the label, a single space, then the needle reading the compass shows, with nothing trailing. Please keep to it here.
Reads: 320 °
